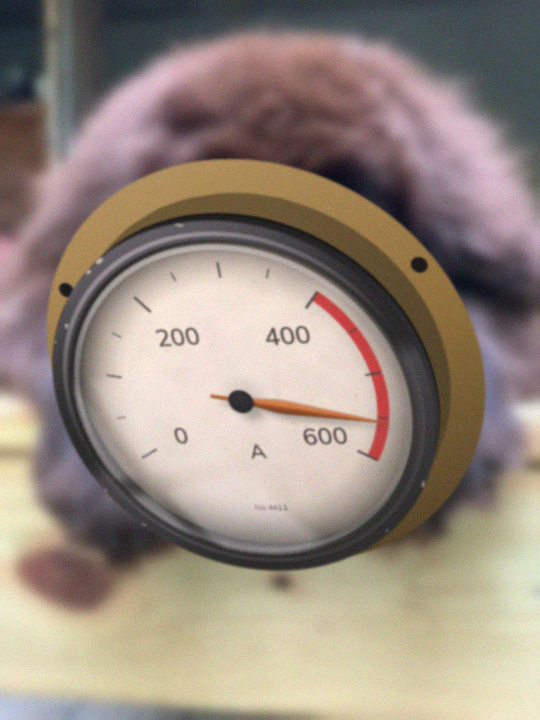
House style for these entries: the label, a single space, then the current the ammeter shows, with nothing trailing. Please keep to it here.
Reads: 550 A
